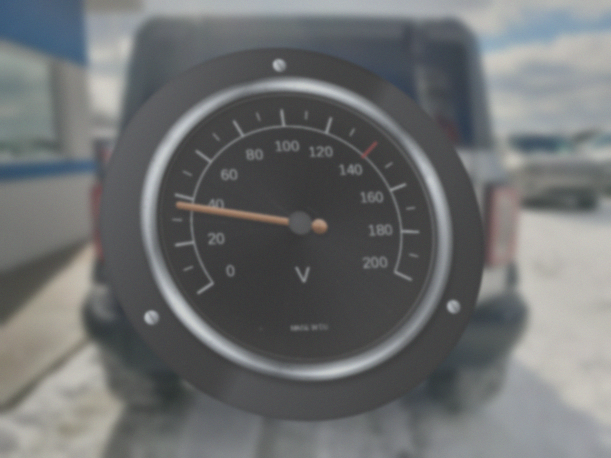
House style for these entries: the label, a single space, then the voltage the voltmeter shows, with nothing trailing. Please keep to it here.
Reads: 35 V
